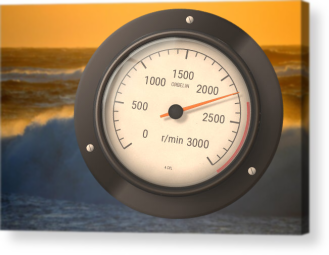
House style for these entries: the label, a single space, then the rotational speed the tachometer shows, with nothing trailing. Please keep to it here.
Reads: 2200 rpm
